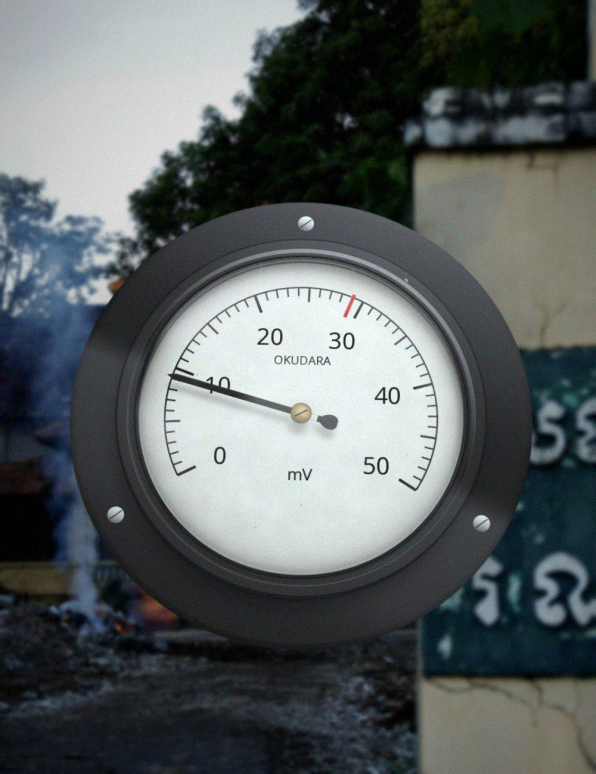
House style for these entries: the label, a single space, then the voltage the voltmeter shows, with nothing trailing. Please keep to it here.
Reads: 9 mV
